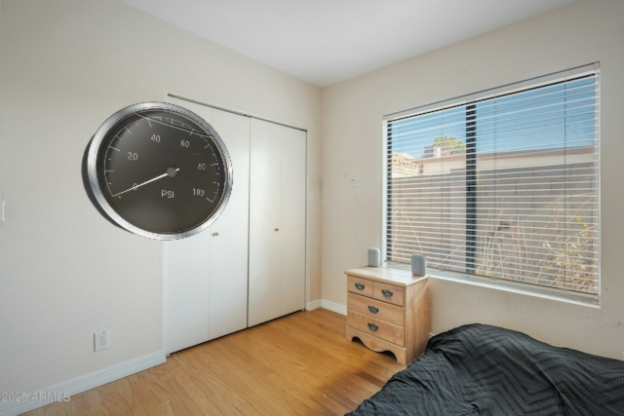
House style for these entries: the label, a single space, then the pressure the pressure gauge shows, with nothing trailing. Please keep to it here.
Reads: 0 psi
